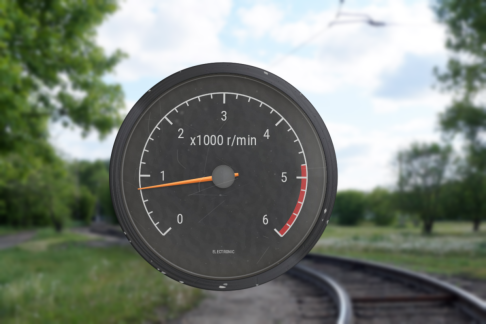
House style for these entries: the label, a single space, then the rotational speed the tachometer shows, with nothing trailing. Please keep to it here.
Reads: 800 rpm
